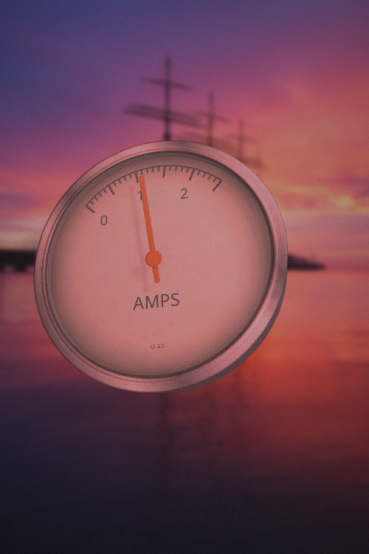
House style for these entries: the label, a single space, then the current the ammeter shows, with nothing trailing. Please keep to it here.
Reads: 1.1 A
